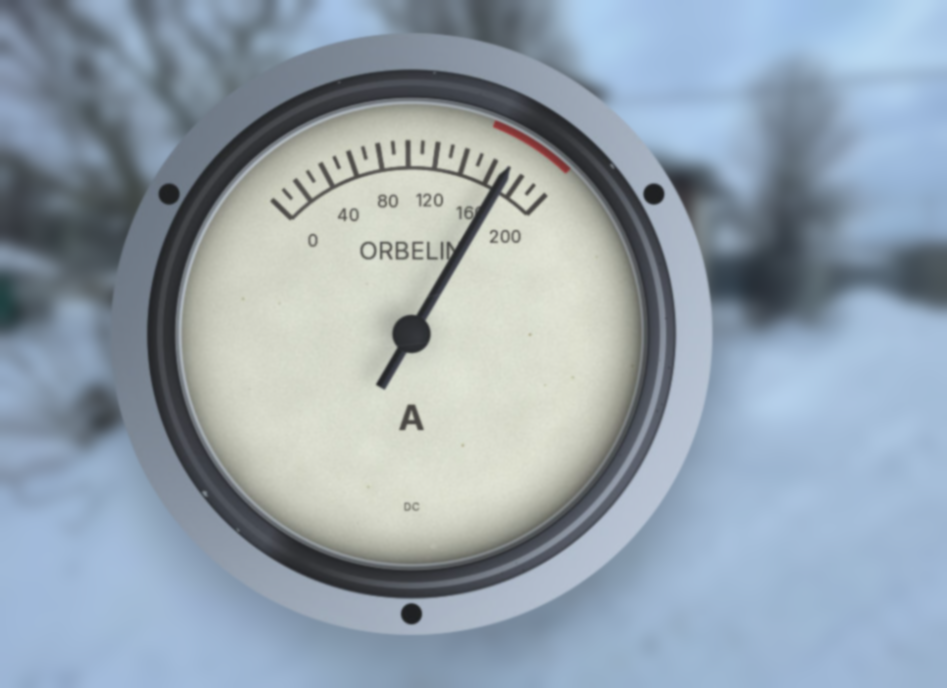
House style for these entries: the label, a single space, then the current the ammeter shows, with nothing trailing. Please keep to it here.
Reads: 170 A
